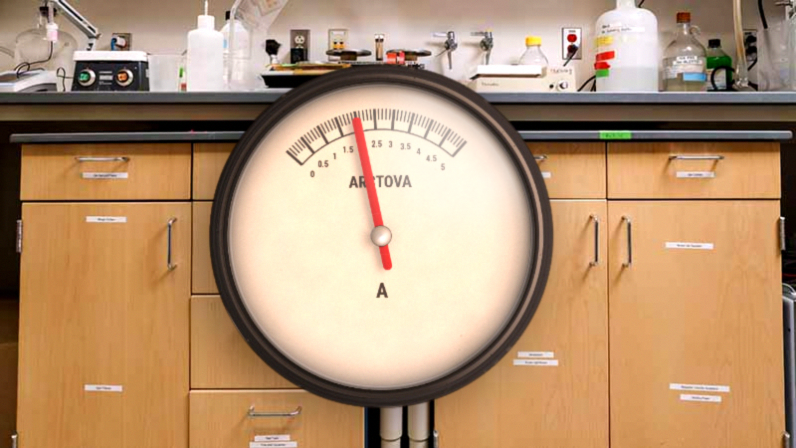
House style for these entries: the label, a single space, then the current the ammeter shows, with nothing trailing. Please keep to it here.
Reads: 2 A
